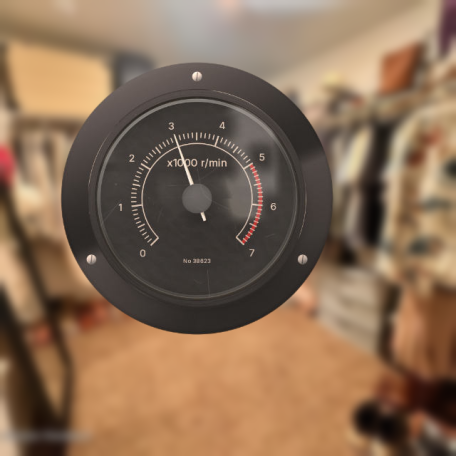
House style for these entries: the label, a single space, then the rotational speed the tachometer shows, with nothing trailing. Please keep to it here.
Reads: 3000 rpm
